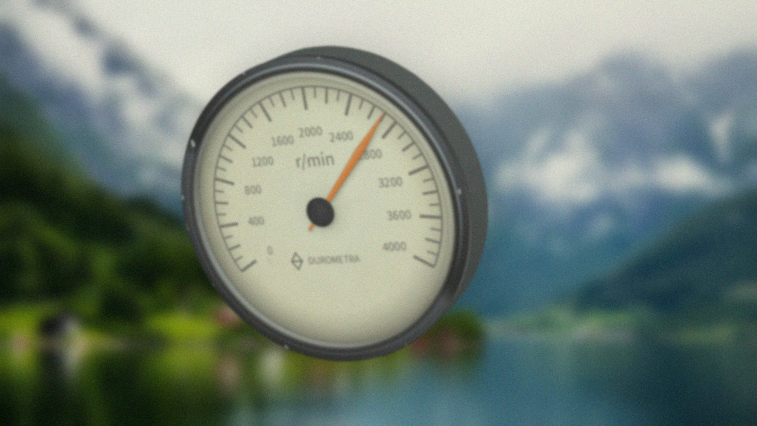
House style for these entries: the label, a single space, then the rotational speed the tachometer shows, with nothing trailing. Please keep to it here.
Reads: 2700 rpm
